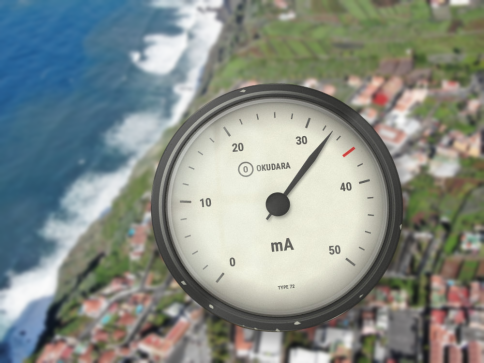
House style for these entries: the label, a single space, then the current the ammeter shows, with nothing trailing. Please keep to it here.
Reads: 33 mA
